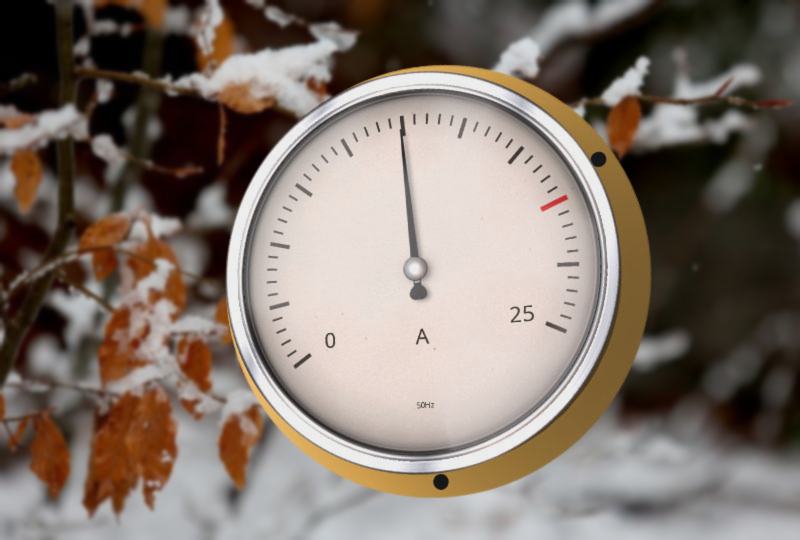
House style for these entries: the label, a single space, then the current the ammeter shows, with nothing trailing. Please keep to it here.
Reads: 12.5 A
